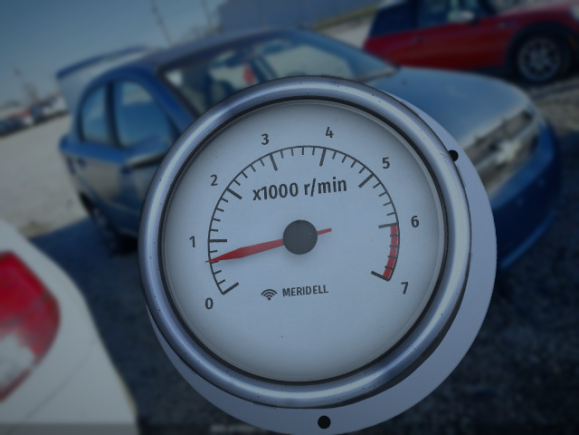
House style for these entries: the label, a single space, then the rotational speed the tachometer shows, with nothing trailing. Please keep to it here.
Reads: 600 rpm
